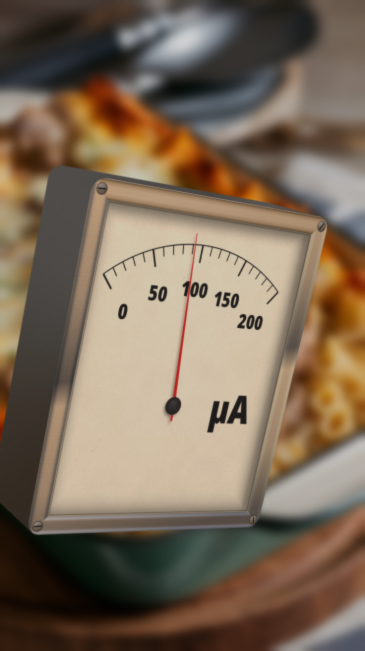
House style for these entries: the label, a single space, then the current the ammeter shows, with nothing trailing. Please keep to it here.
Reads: 90 µA
